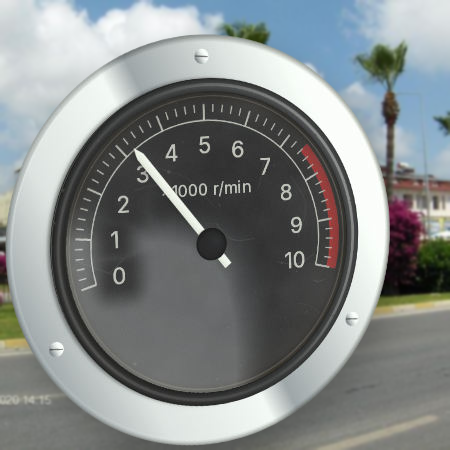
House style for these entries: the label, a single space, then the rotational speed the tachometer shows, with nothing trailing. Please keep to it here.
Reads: 3200 rpm
